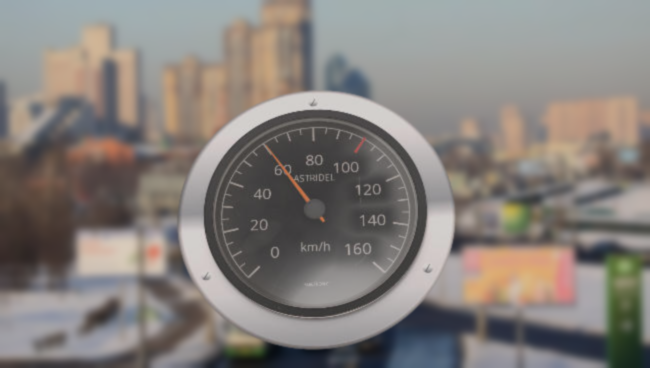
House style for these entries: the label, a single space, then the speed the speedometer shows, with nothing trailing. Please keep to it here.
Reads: 60 km/h
